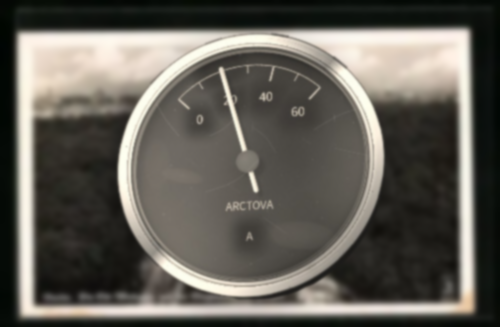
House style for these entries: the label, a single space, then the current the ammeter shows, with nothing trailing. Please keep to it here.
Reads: 20 A
